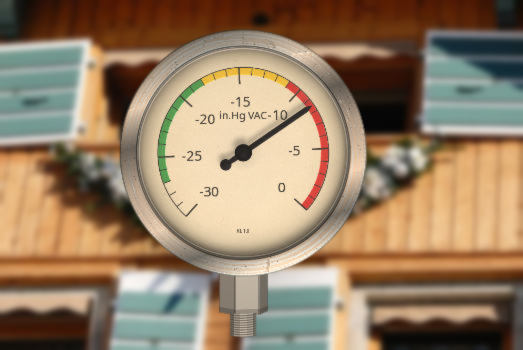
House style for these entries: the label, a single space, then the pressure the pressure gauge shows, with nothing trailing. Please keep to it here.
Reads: -8.5 inHg
